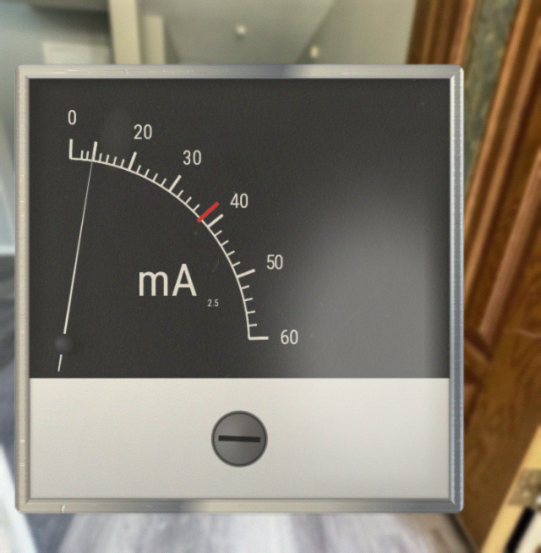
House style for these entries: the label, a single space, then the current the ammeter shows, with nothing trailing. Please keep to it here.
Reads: 10 mA
